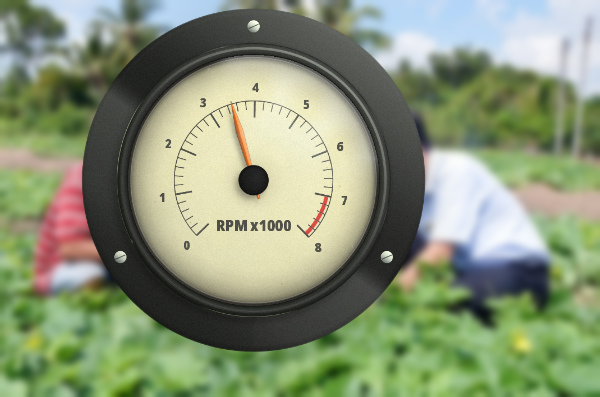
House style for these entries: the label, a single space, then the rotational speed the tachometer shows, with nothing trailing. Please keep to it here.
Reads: 3500 rpm
